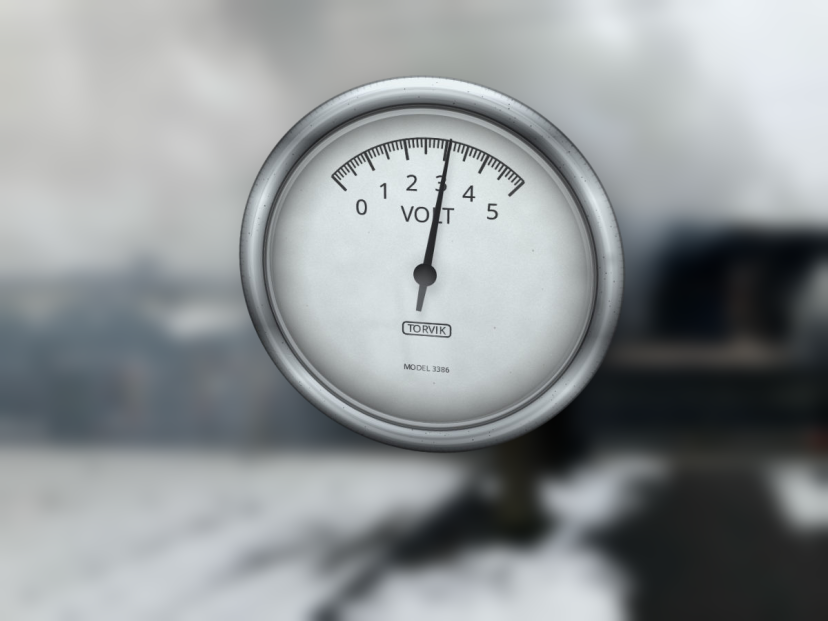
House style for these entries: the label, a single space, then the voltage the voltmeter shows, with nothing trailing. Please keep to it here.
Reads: 3.1 V
